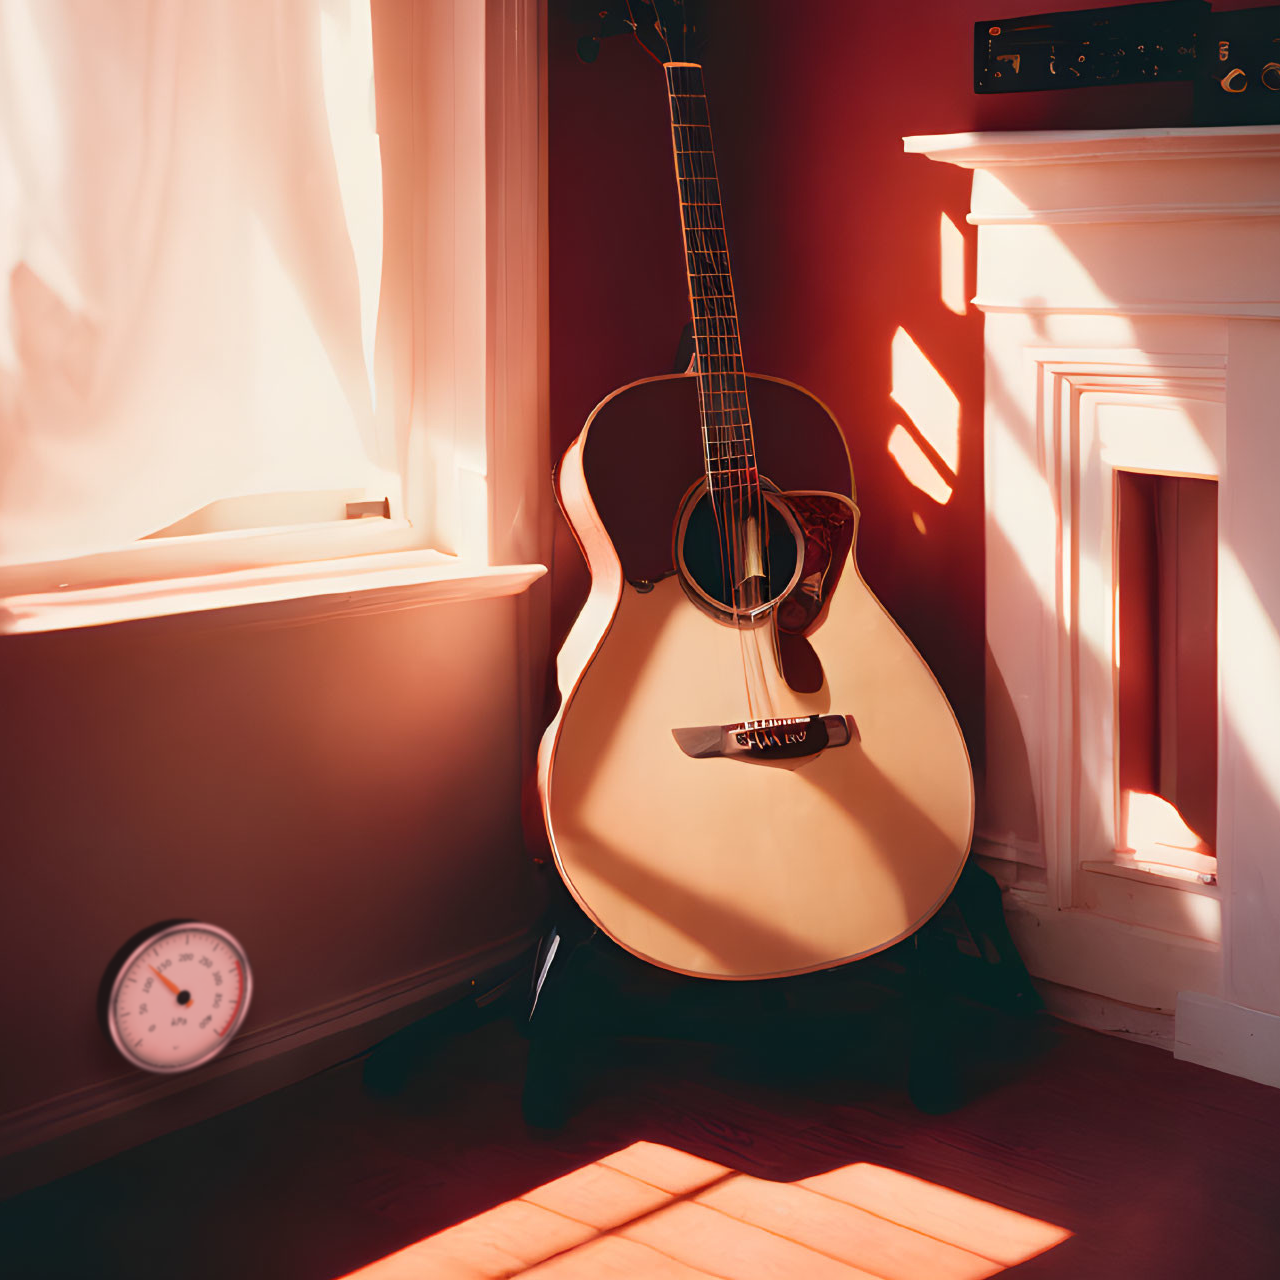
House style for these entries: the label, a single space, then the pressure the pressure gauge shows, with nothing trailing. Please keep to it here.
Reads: 130 kPa
